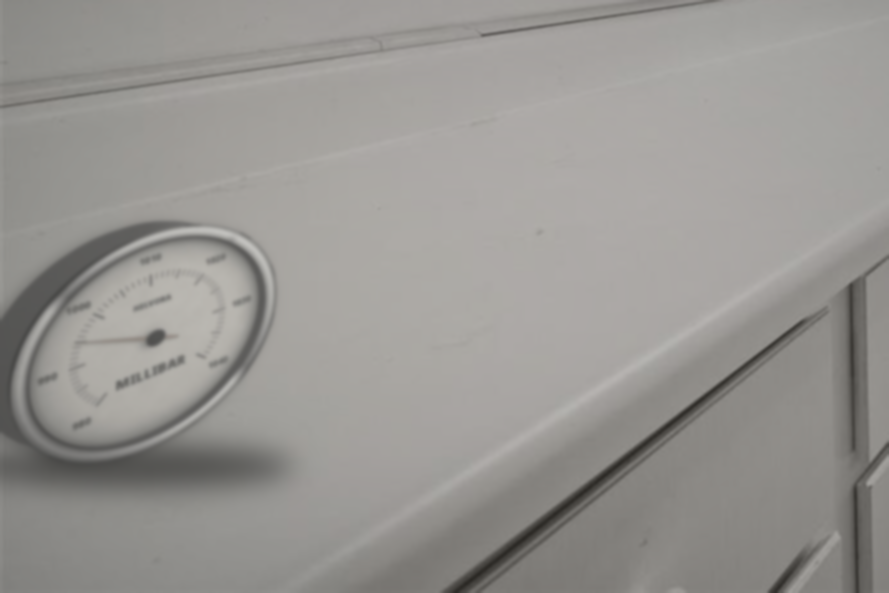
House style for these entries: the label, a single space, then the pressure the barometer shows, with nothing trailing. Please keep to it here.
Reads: 995 mbar
